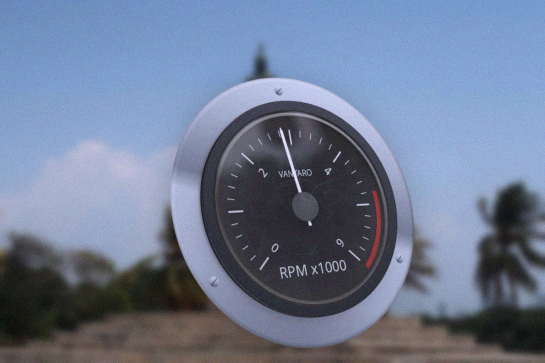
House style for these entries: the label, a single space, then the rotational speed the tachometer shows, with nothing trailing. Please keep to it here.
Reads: 2800 rpm
